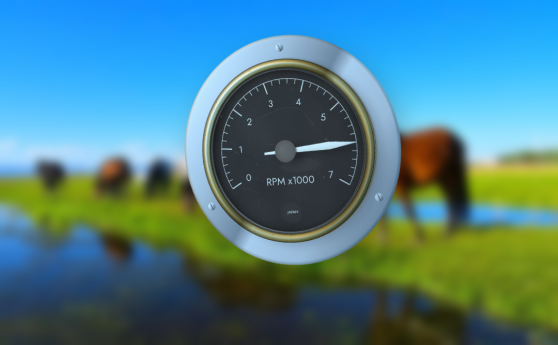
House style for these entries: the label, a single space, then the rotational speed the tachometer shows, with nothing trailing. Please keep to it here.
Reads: 6000 rpm
